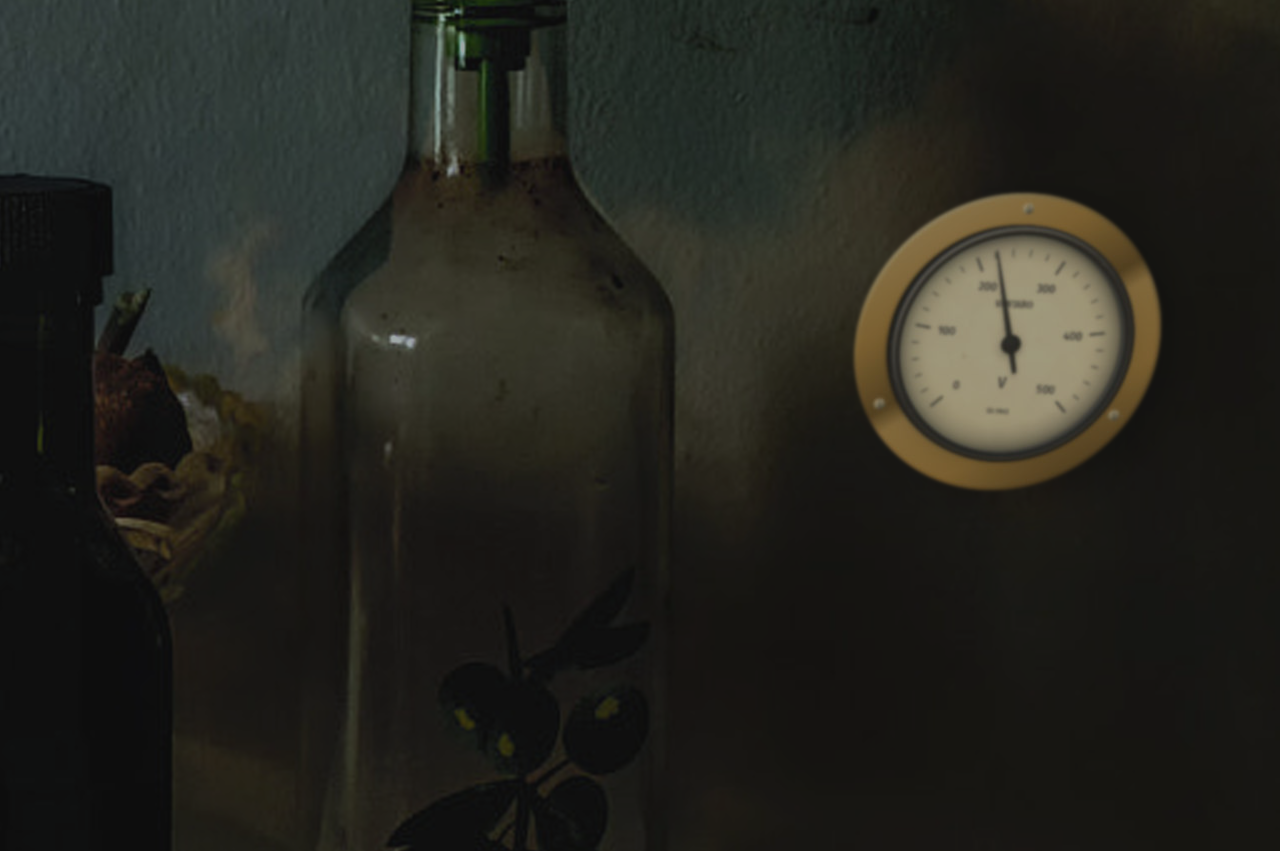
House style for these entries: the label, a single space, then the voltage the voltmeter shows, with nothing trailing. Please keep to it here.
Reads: 220 V
